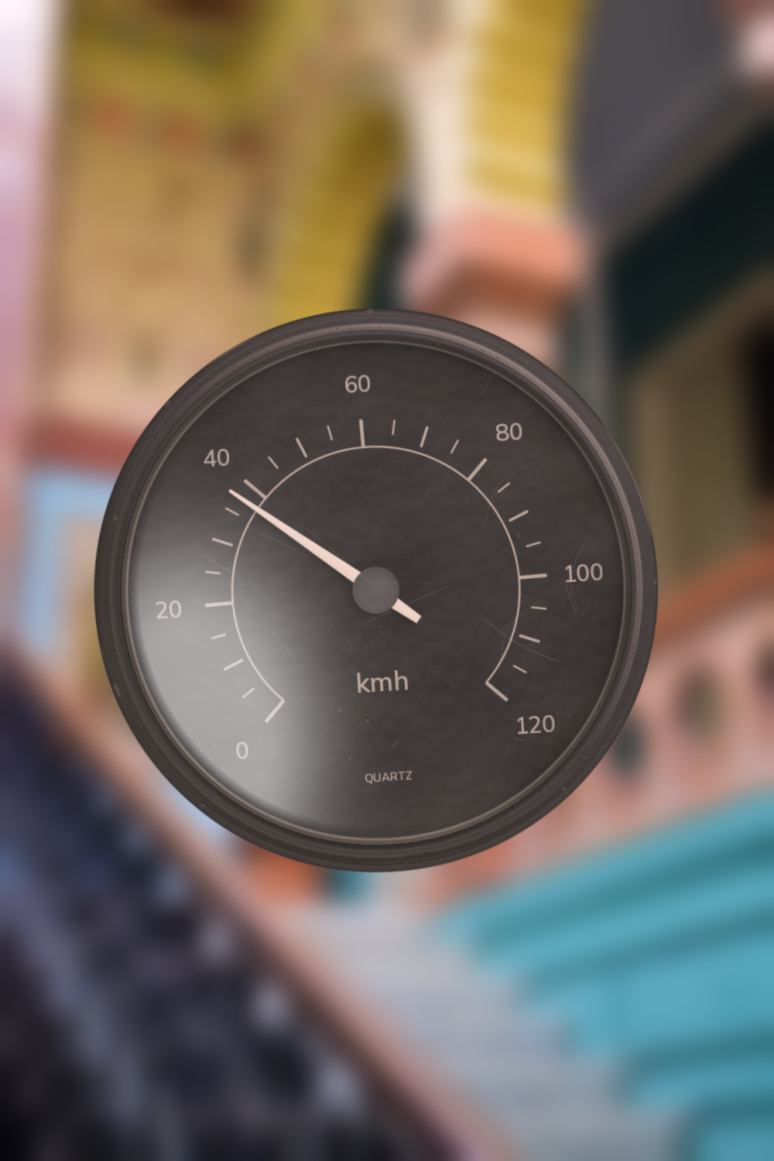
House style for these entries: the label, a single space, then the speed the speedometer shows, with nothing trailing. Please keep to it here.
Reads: 37.5 km/h
